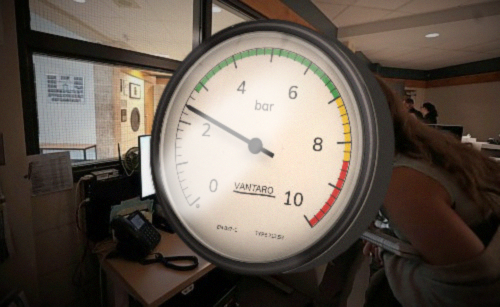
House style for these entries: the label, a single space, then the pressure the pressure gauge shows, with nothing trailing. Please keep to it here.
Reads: 2.4 bar
